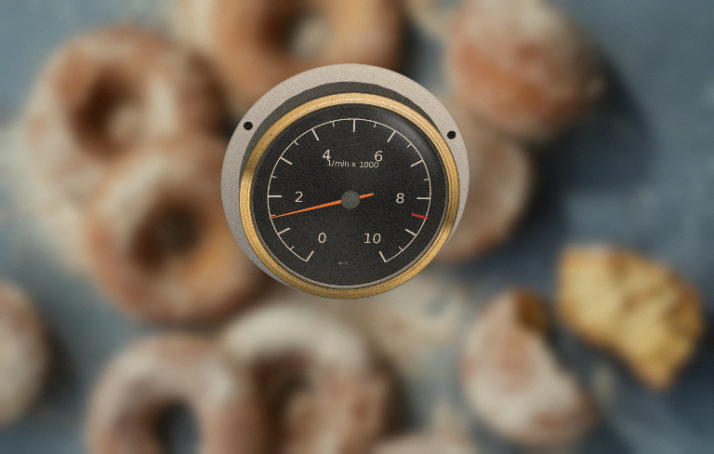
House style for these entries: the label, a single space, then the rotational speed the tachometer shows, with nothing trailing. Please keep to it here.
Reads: 1500 rpm
